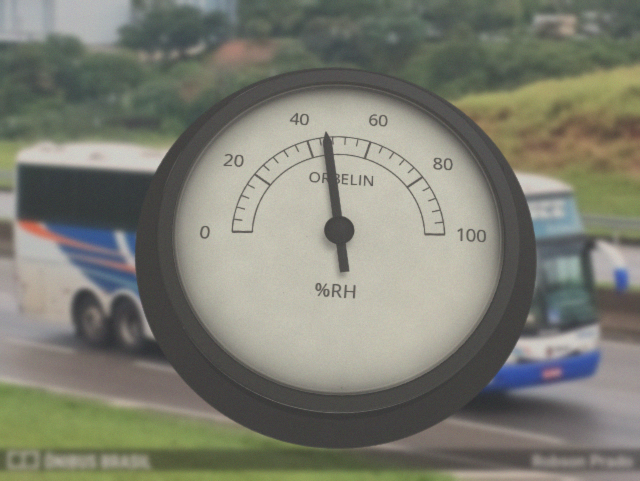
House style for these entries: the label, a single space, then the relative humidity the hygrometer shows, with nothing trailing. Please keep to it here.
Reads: 46 %
